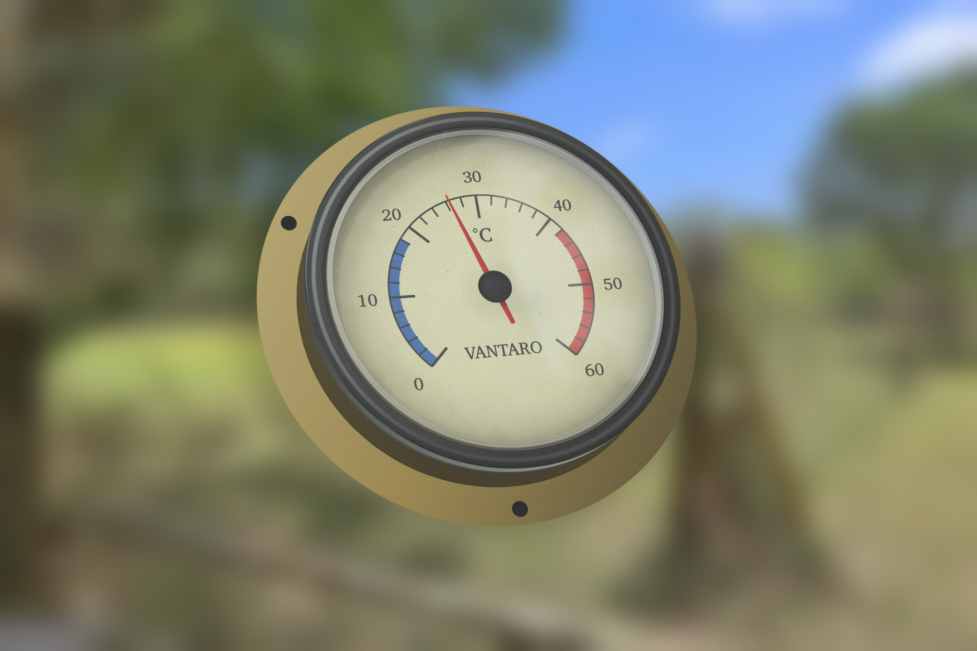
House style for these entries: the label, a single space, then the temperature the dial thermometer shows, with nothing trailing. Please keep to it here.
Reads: 26 °C
